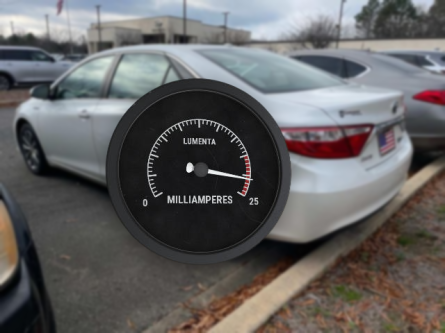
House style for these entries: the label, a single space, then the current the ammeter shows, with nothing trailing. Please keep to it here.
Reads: 23 mA
